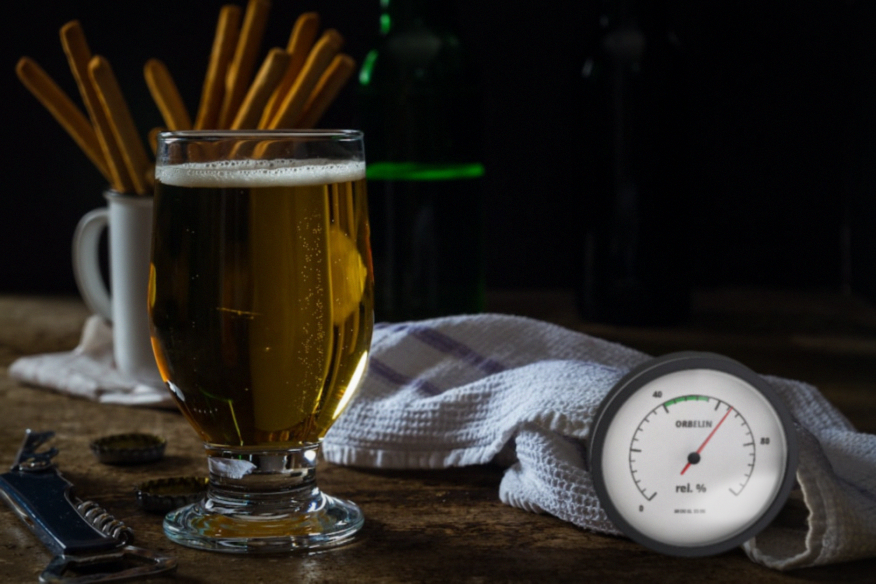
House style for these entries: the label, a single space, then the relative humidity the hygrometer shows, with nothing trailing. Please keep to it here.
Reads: 64 %
